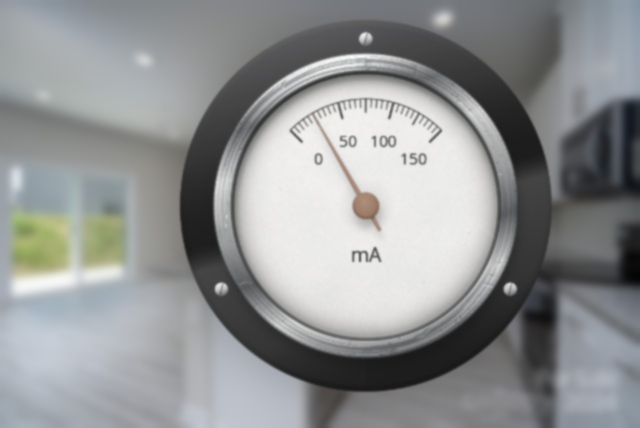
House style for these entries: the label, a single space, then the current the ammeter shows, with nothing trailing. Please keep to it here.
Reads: 25 mA
